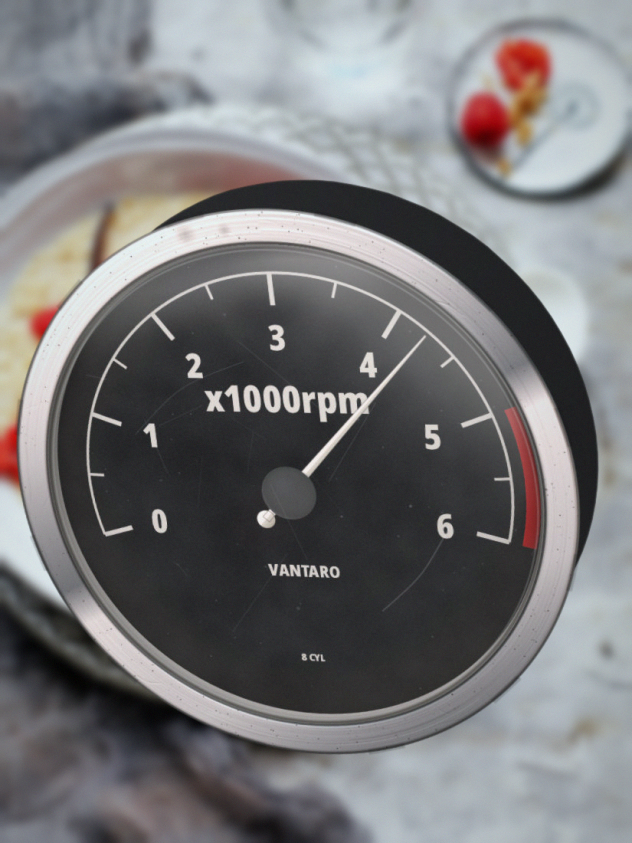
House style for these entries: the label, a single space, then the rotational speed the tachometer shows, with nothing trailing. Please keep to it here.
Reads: 4250 rpm
